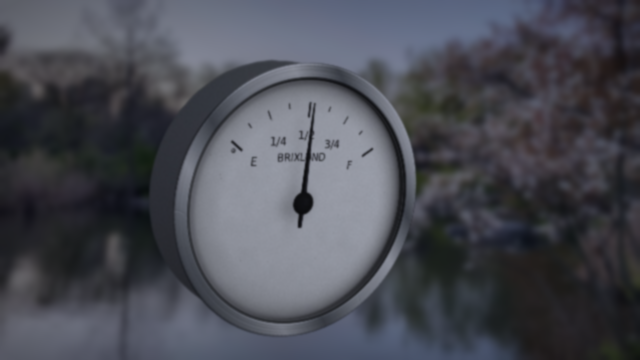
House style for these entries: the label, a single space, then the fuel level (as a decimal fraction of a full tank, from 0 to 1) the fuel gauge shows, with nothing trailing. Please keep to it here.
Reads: 0.5
